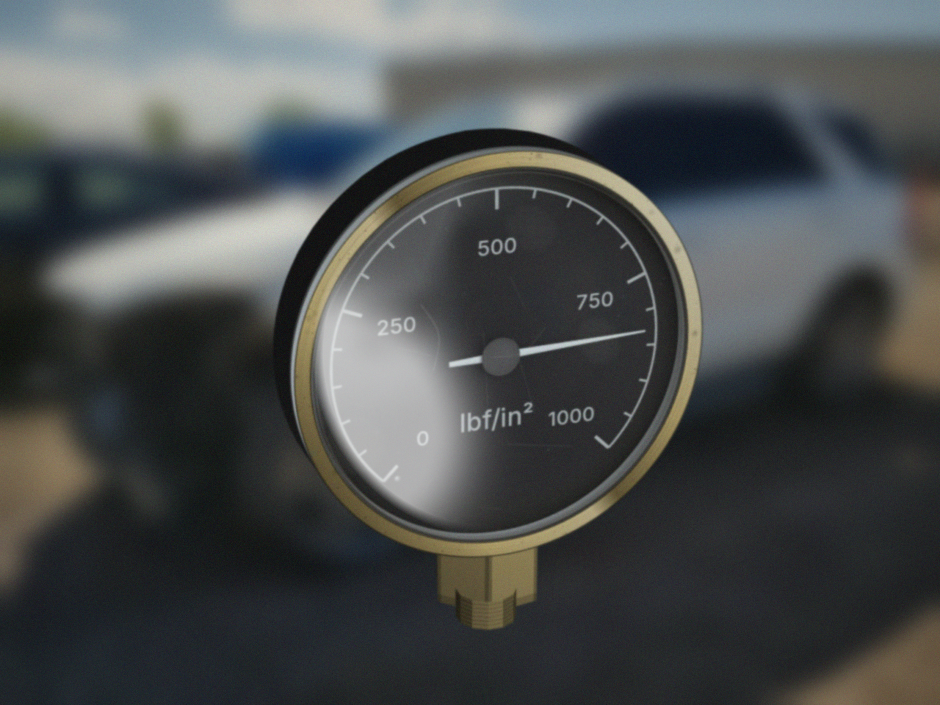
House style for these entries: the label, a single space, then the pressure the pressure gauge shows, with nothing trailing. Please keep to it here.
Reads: 825 psi
